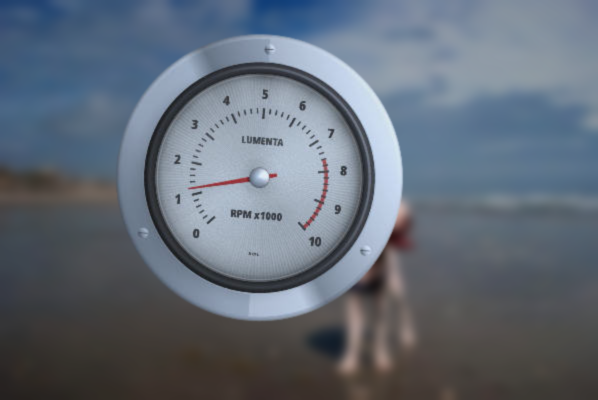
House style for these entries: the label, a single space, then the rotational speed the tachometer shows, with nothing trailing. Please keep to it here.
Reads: 1200 rpm
